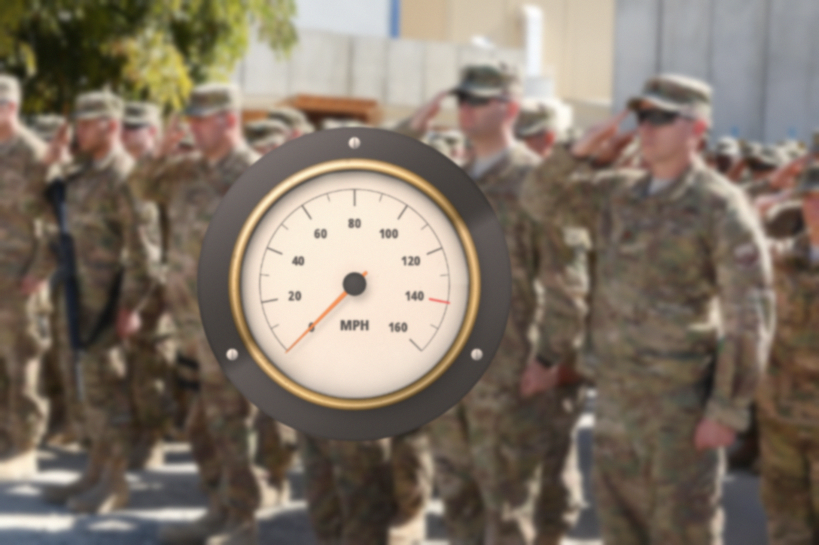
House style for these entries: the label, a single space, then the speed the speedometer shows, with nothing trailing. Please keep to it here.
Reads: 0 mph
